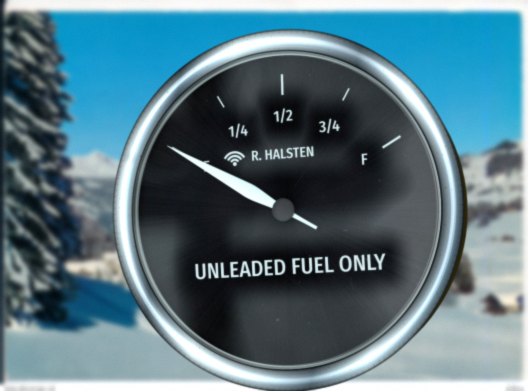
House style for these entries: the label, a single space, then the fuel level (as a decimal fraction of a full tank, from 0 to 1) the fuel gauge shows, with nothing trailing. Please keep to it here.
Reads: 0
